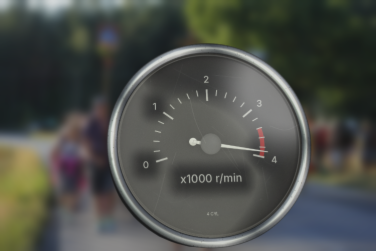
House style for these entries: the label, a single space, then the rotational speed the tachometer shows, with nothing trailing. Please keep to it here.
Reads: 3900 rpm
